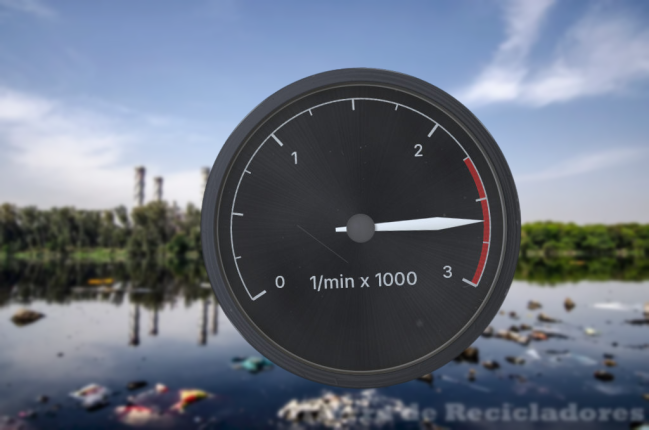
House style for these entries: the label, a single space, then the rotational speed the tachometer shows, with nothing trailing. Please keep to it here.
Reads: 2625 rpm
